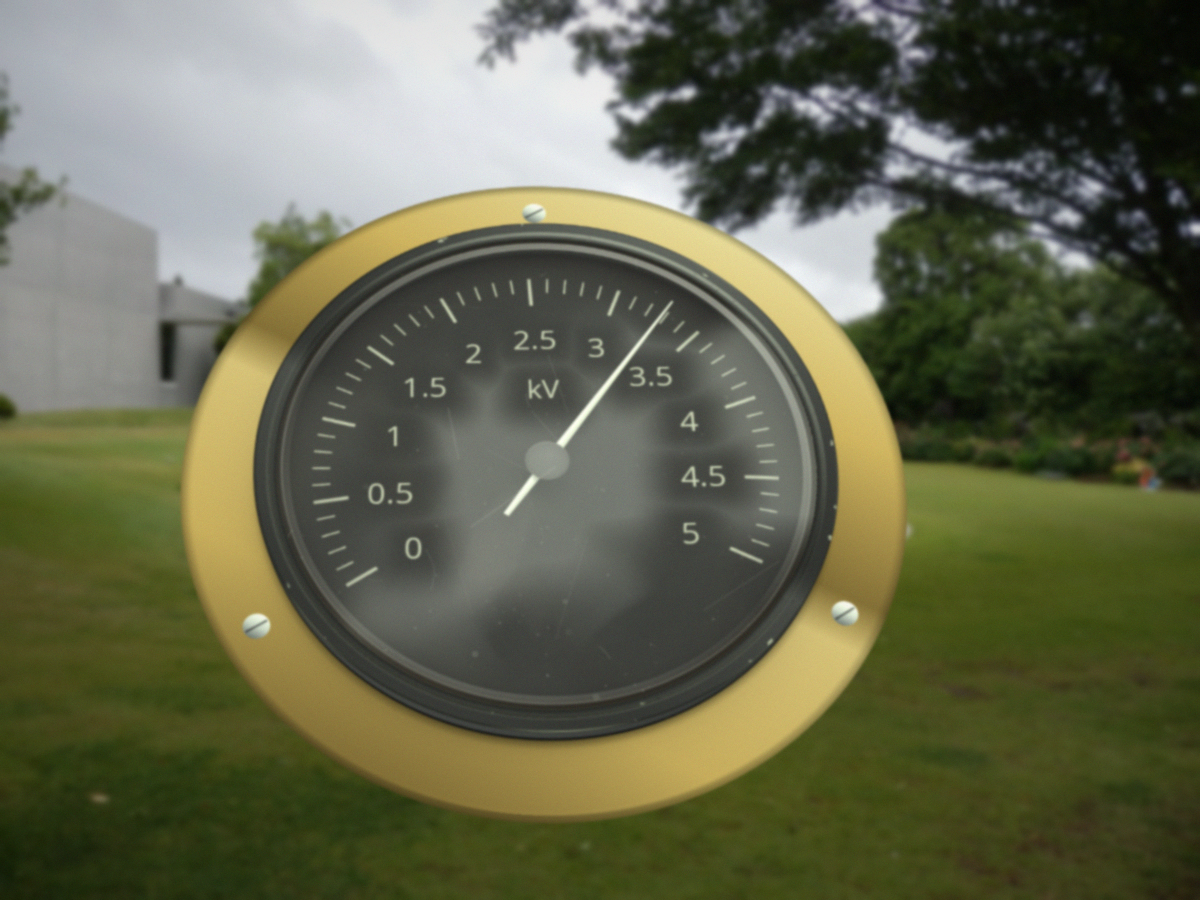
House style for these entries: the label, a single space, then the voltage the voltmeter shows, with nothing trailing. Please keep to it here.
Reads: 3.3 kV
